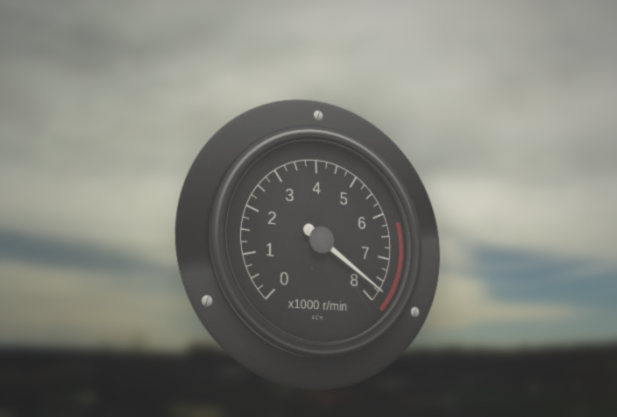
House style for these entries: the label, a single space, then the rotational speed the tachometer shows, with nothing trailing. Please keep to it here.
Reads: 7750 rpm
